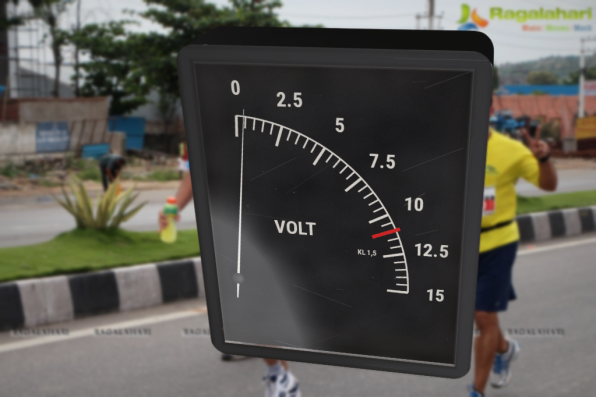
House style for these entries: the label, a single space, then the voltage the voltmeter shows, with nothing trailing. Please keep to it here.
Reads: 0.5 V
